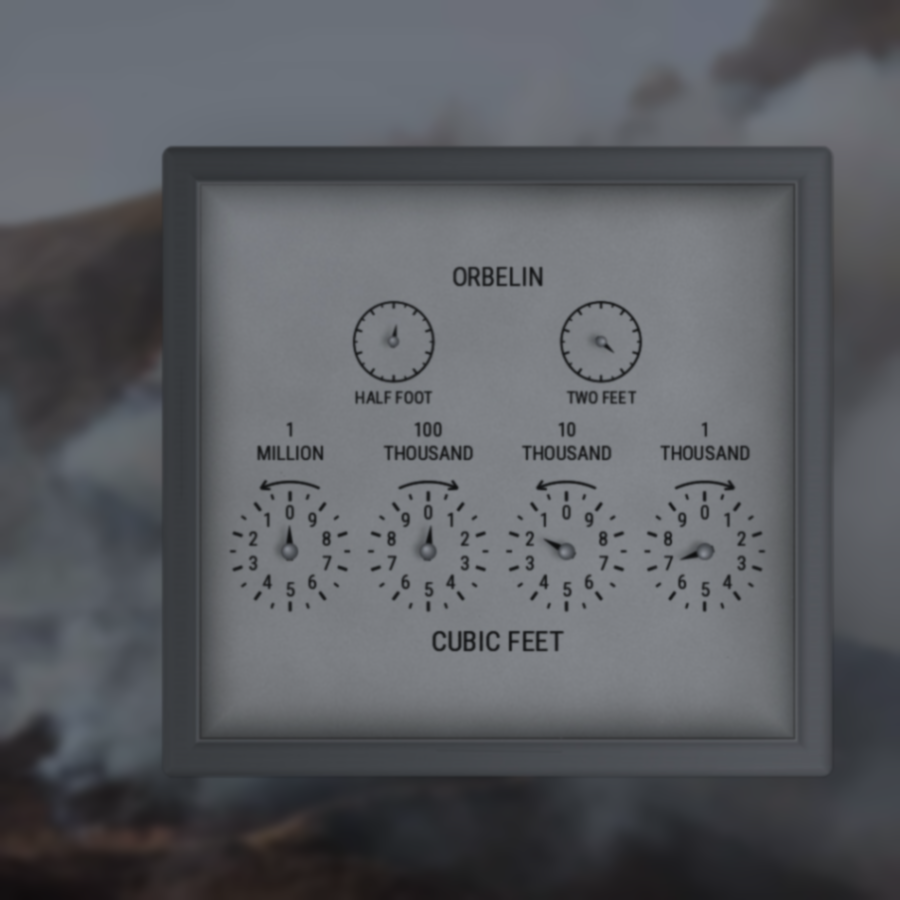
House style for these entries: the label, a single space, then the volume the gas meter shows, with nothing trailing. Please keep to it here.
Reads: 1700 ft³
